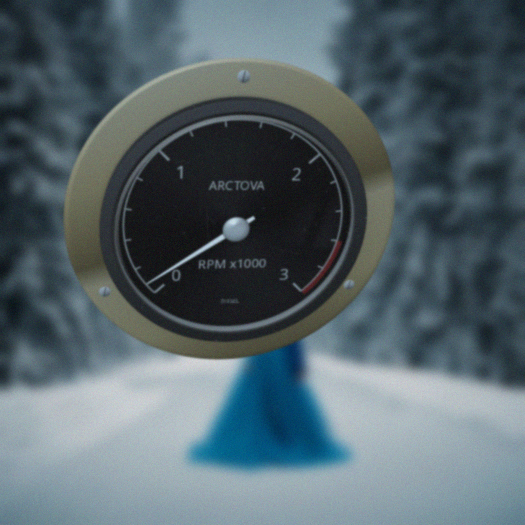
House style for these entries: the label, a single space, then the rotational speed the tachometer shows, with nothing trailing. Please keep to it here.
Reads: 100 rpm
